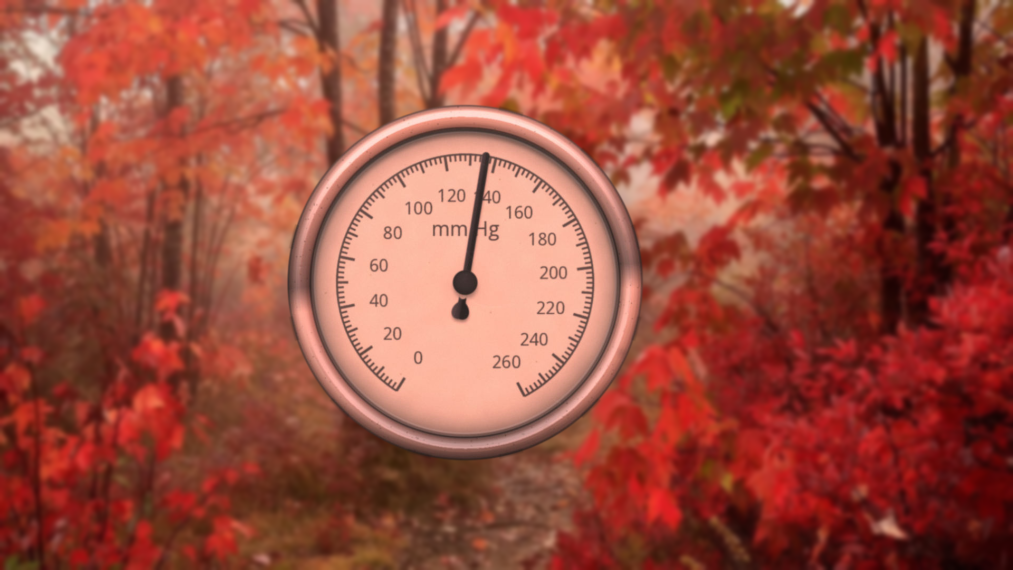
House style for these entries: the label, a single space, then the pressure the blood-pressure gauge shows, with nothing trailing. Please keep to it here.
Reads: 136 mmHg
